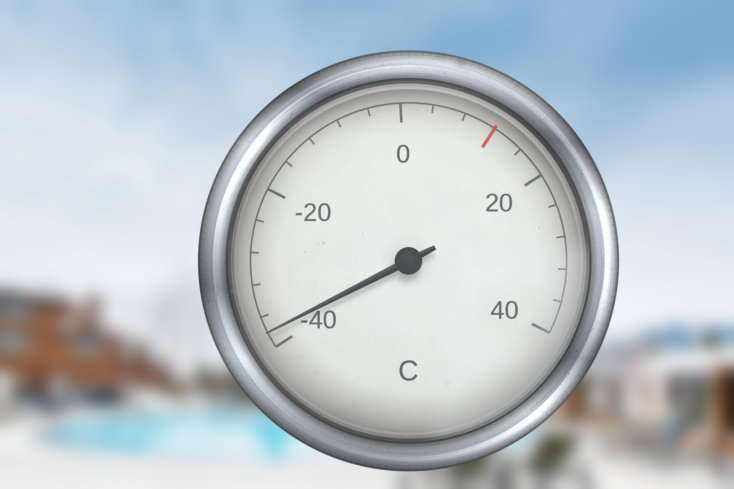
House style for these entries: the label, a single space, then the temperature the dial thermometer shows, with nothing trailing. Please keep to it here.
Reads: -38 °C
